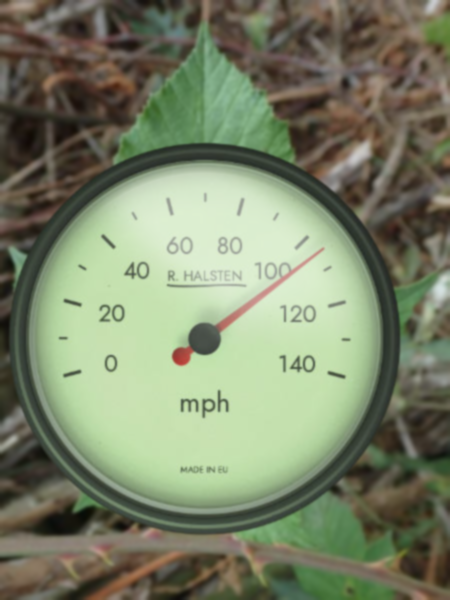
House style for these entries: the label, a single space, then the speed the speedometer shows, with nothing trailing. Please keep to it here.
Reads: 105 mph
